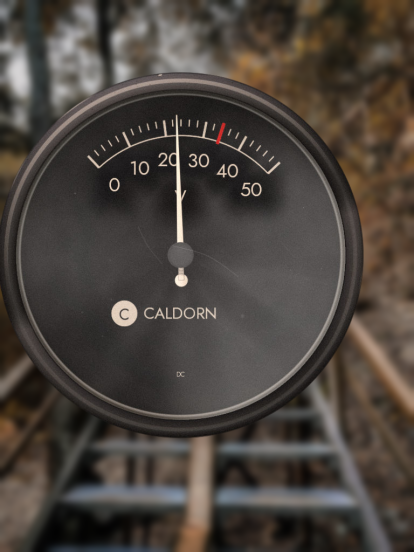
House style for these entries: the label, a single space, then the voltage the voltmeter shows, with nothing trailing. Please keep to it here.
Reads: 23 V
